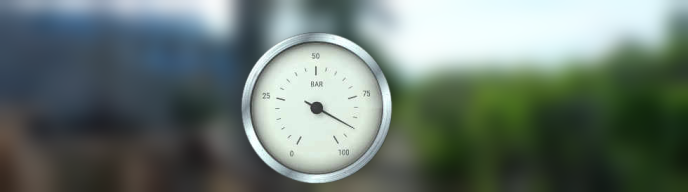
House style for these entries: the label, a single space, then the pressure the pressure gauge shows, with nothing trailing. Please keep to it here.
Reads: 90 bar
